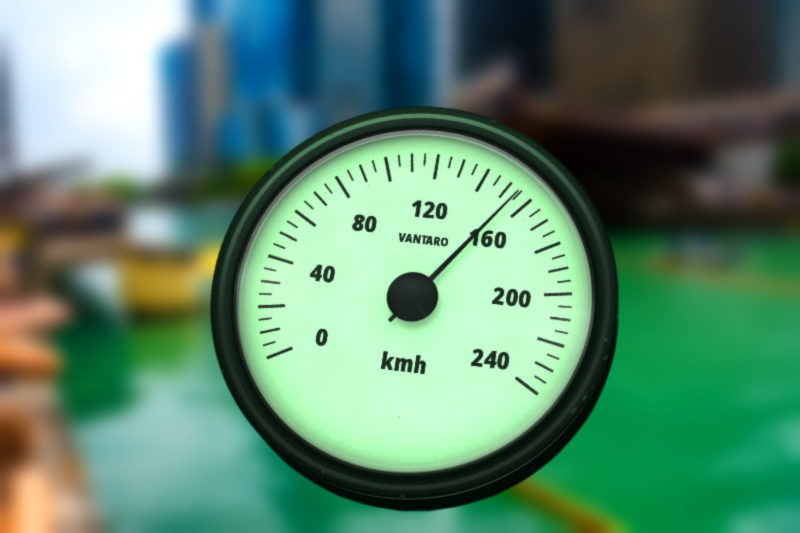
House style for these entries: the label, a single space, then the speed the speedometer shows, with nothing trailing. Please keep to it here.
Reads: 155 km/h
